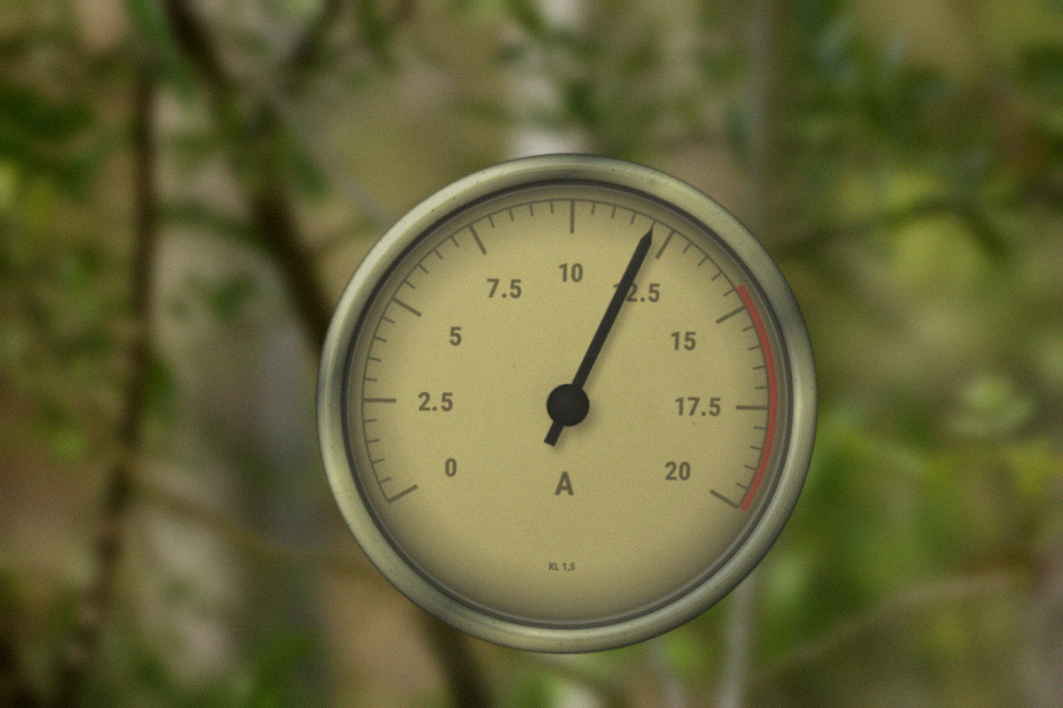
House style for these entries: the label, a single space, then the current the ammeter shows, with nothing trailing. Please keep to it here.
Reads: 12 A
